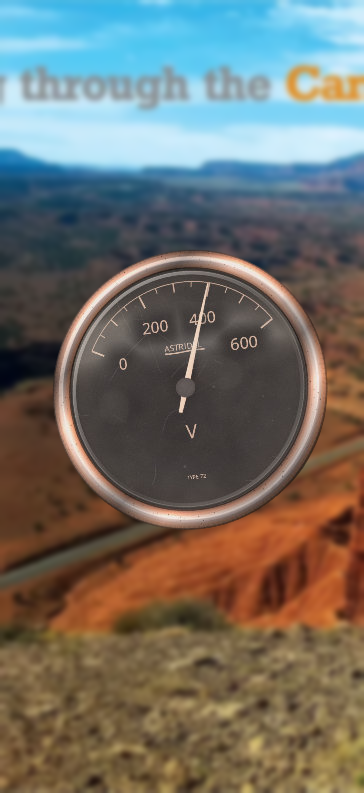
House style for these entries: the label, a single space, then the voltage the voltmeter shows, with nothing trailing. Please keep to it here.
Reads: 400 V
